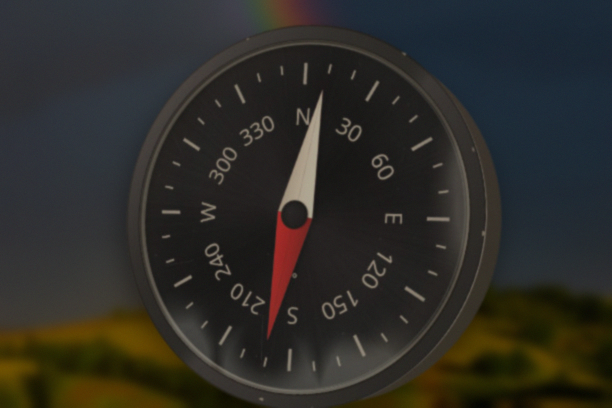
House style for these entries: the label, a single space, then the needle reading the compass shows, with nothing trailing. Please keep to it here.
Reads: 190 °
